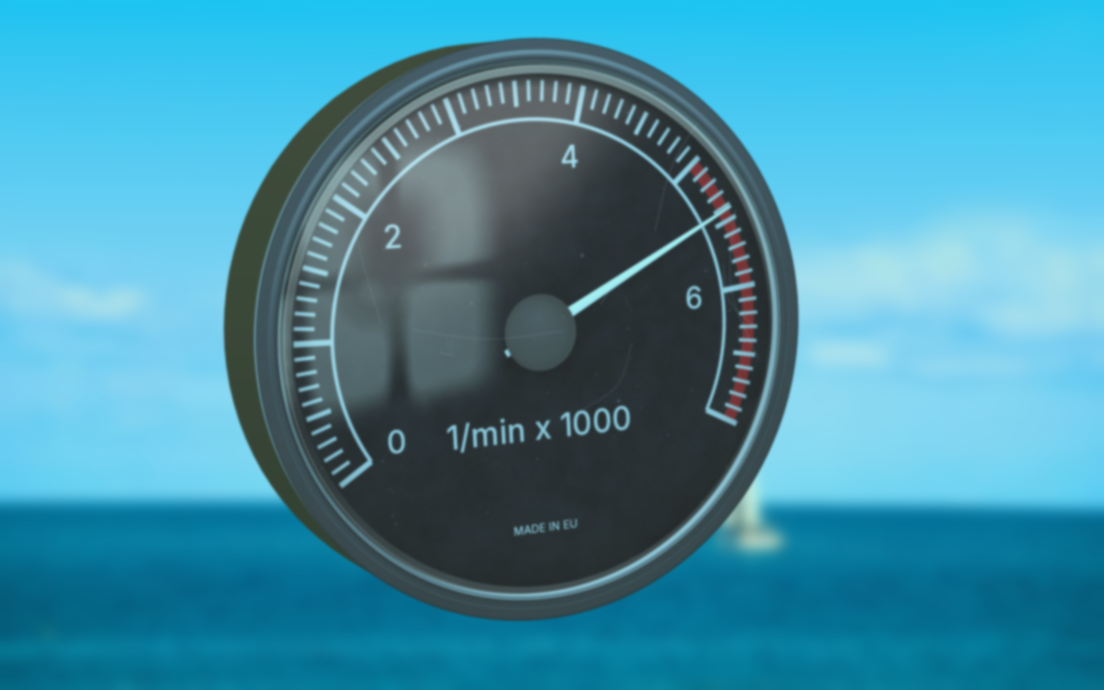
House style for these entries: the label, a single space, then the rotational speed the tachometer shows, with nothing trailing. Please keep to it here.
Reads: 5400 rpm
